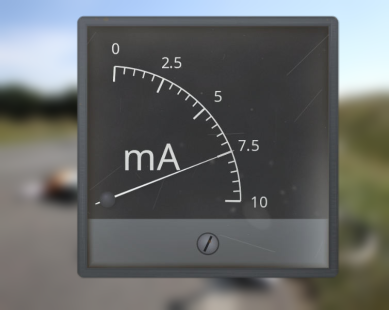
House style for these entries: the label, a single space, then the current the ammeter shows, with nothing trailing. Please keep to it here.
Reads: 7.5 mA
